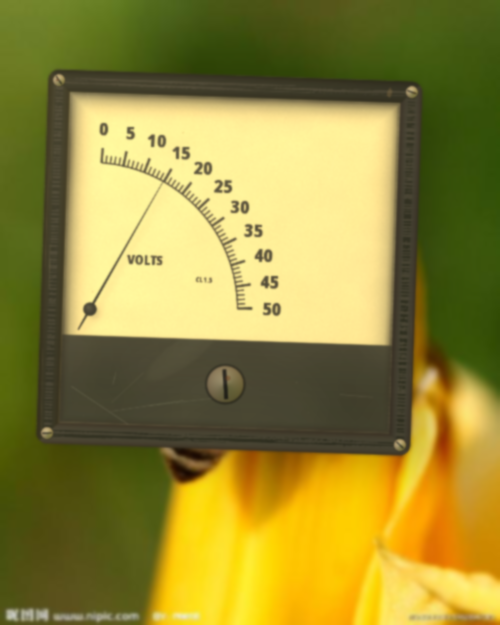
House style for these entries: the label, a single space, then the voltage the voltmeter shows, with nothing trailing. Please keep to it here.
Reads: 15 V
